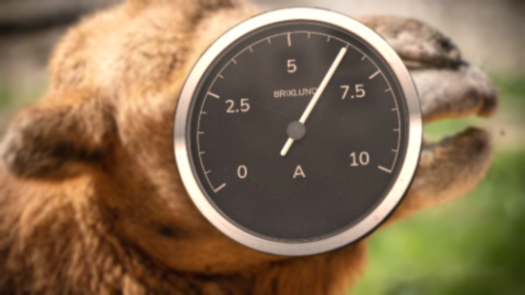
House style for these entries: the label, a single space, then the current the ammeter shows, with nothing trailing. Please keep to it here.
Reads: 6.5 A
